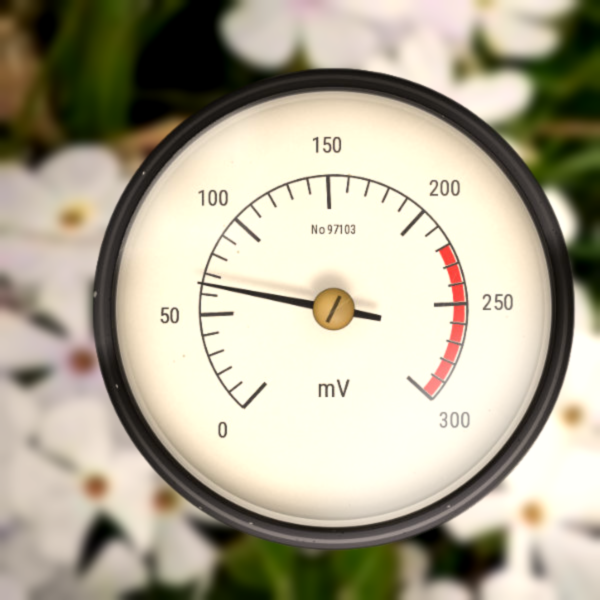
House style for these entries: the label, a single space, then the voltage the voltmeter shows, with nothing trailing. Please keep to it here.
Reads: 65 mV
